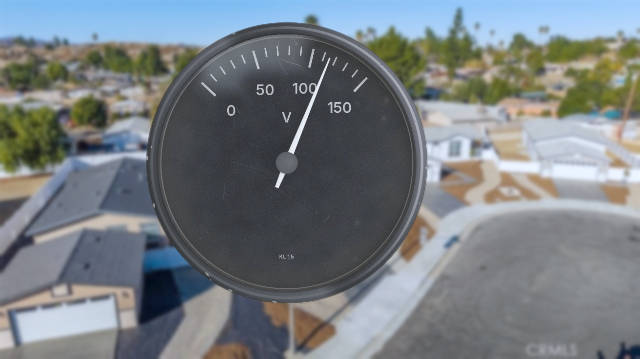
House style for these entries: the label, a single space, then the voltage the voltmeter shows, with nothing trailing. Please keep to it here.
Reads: 115 V
